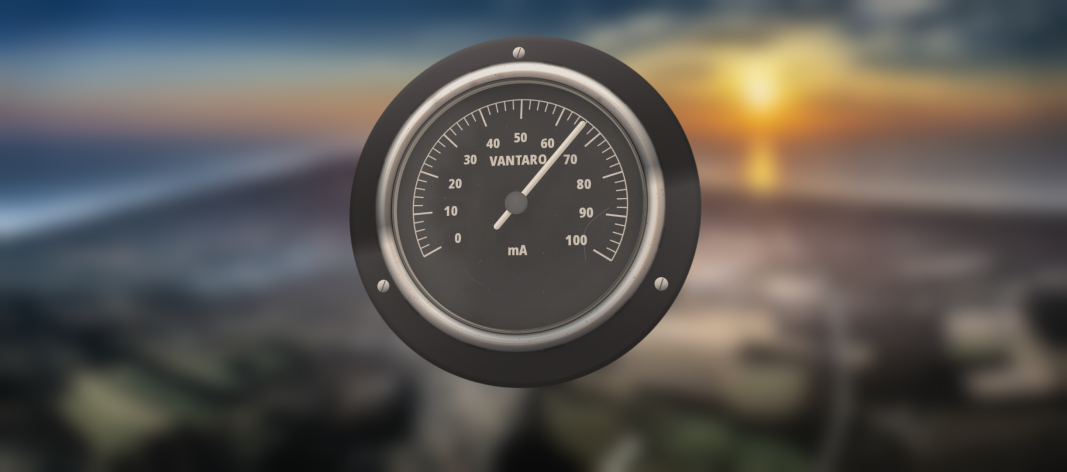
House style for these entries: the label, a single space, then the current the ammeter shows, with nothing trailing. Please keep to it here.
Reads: 66 mA
